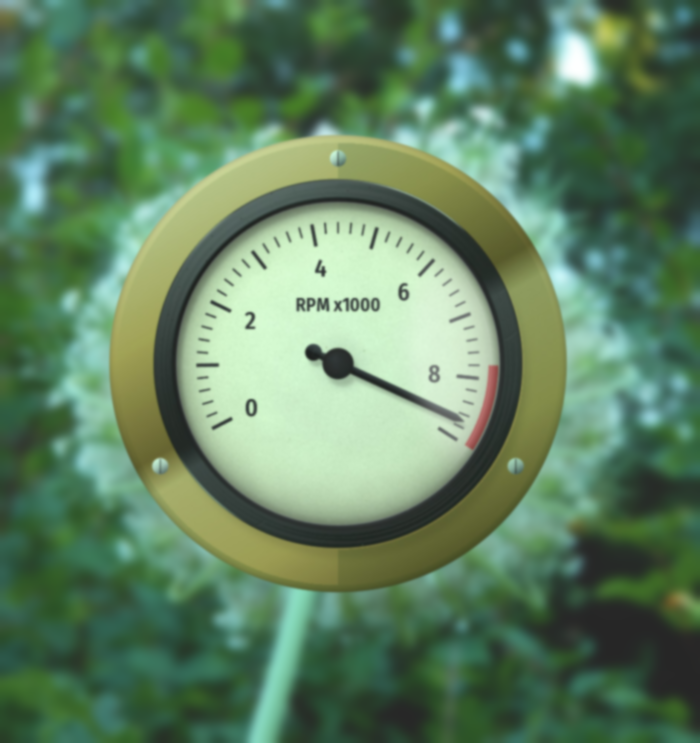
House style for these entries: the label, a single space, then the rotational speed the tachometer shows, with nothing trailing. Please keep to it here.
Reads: 8700 rpm
